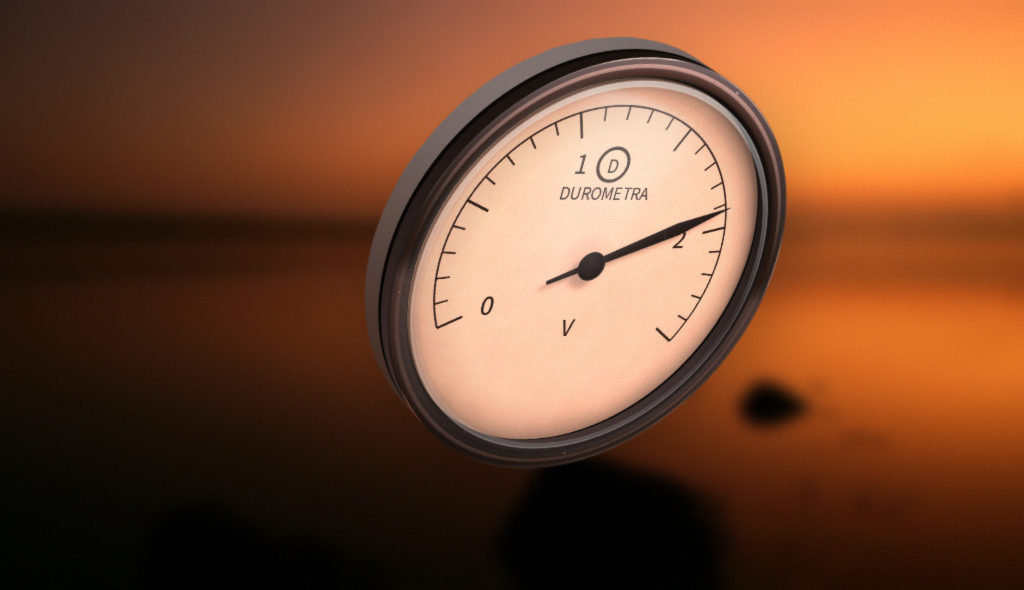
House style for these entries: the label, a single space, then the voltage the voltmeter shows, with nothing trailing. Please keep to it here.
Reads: 1.9 V
